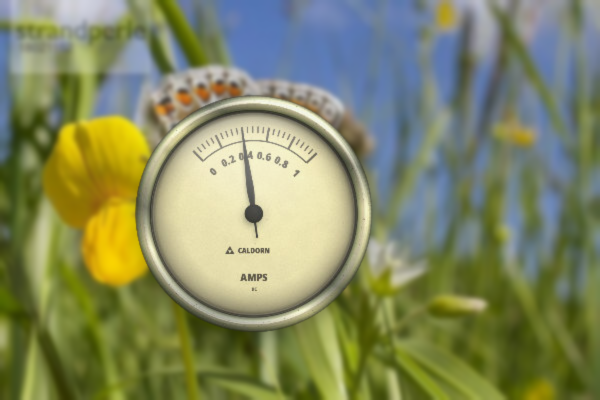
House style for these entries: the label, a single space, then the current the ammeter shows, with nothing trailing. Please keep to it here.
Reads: 0.4 A
